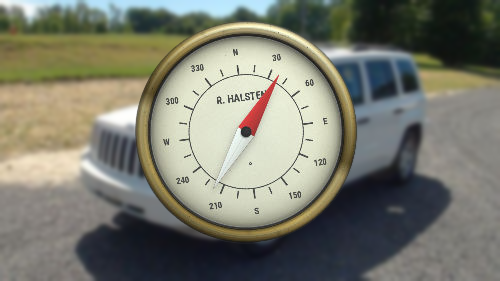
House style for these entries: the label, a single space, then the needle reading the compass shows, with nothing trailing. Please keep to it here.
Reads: 37.5 °
